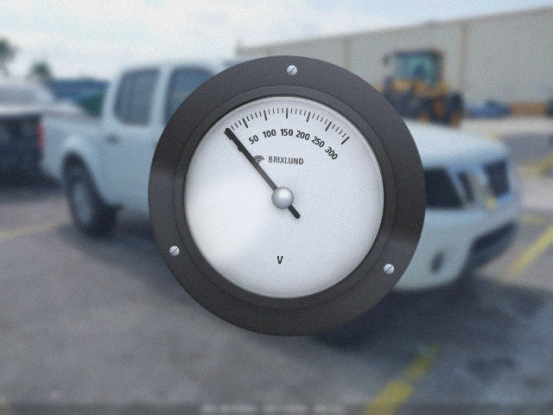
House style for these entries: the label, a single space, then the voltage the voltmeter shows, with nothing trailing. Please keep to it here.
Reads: 10 V
